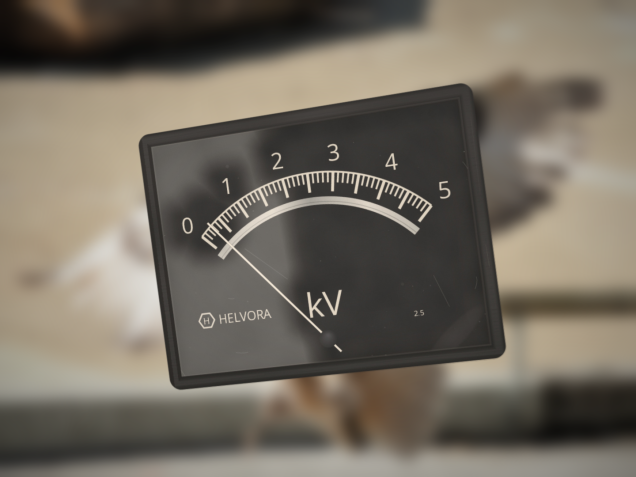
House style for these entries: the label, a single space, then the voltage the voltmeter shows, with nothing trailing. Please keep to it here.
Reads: 0.3 kV
